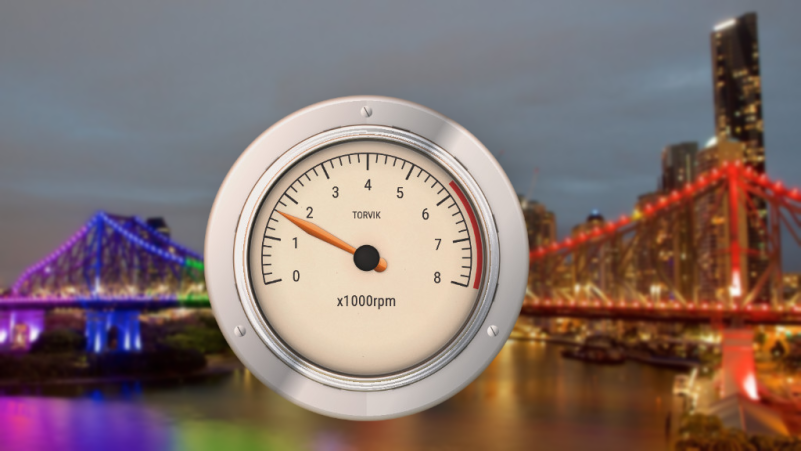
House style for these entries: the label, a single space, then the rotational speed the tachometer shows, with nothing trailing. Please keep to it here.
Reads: 1600 rpm
